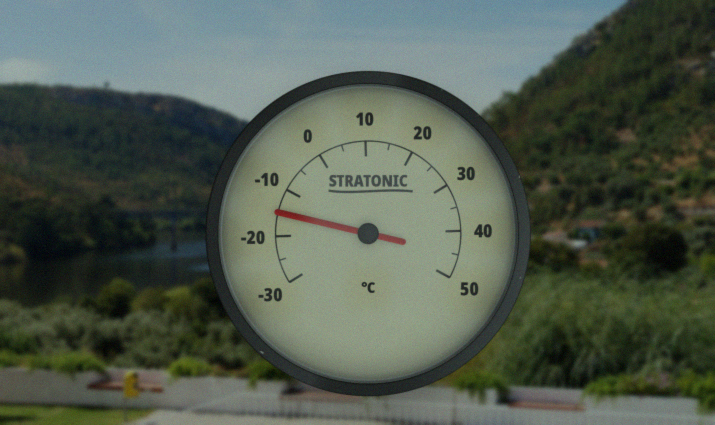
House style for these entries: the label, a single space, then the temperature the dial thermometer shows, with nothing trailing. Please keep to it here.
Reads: -15 °C
